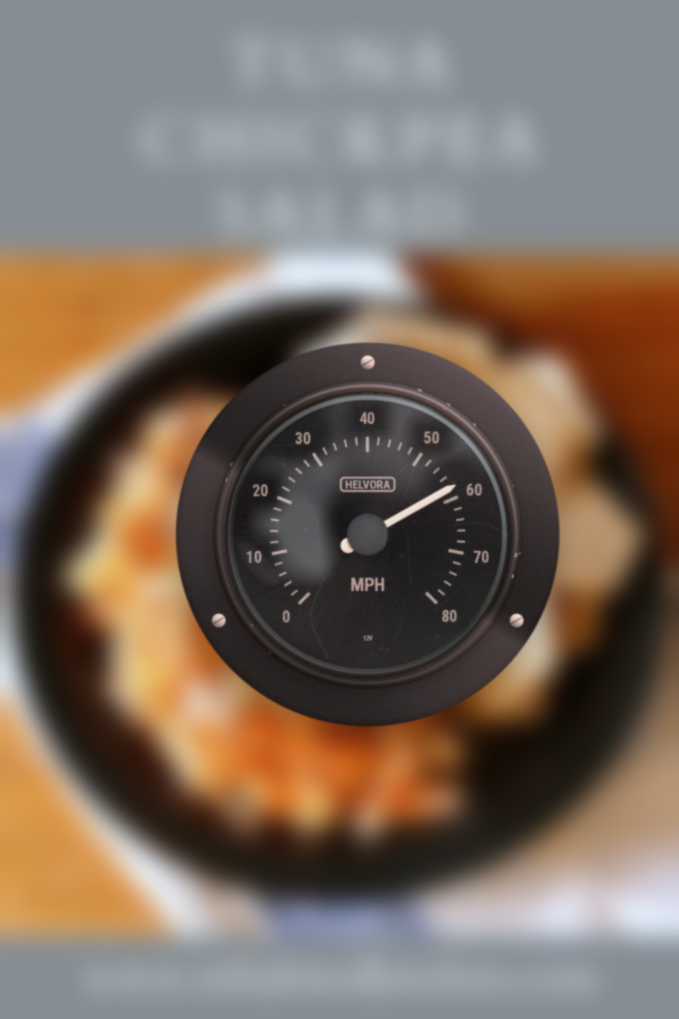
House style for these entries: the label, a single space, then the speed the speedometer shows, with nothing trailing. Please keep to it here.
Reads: 58 mph
